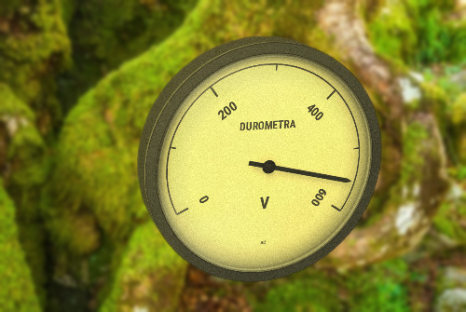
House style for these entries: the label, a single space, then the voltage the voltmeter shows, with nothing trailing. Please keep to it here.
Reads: 550 V
